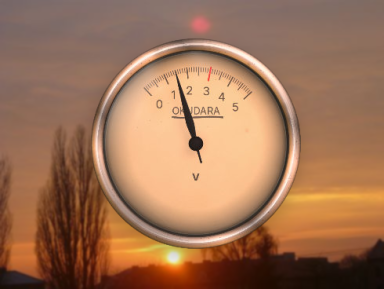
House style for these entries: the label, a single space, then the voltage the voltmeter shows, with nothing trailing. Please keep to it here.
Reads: 1.5 V
